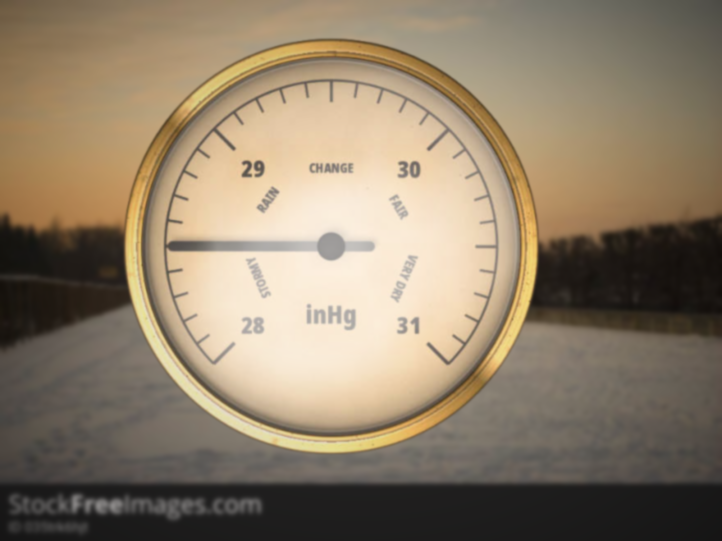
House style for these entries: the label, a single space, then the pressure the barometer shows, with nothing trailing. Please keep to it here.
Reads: 28.5 inHg
